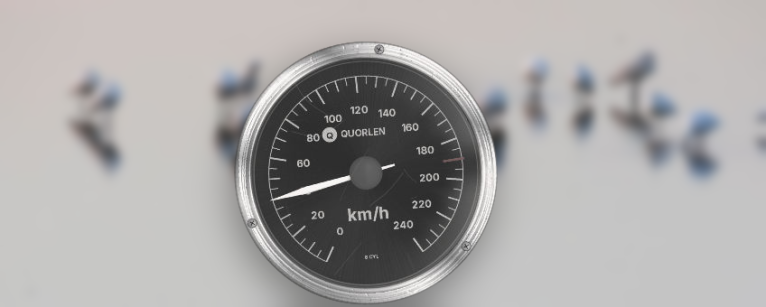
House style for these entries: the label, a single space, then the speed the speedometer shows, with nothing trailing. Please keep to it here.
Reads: 40 km/h
